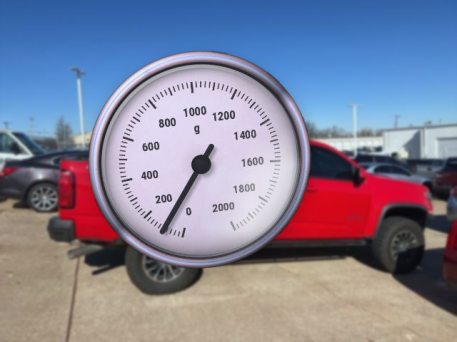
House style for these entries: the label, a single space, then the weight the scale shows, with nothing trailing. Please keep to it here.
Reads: 100 g
